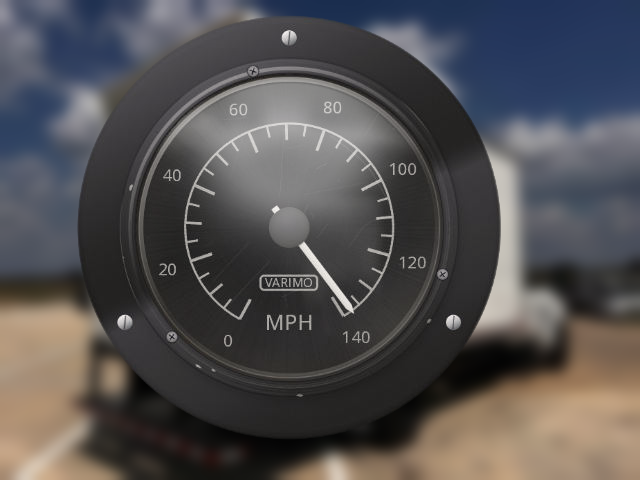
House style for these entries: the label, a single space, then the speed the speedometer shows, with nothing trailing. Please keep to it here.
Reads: 137.5 mph
